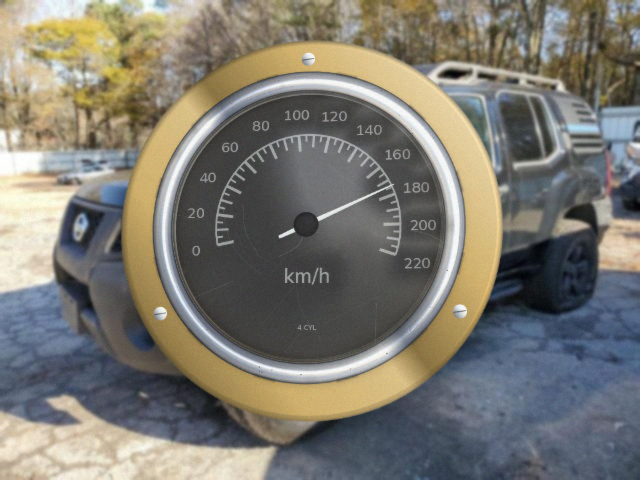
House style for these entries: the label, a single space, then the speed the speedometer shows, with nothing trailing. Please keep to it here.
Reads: 175 km/h
